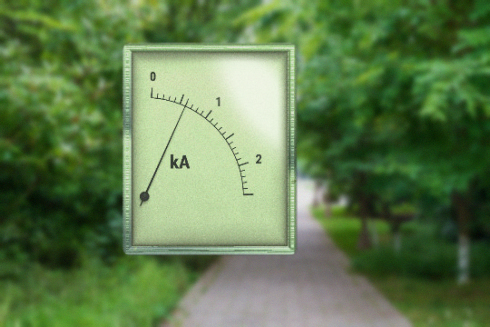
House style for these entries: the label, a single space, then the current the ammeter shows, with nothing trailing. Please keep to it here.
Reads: 0.6 kA
